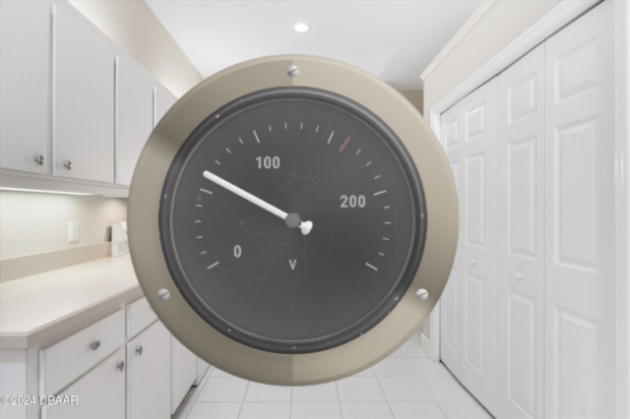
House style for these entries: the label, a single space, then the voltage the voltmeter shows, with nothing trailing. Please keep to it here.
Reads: 60 V
